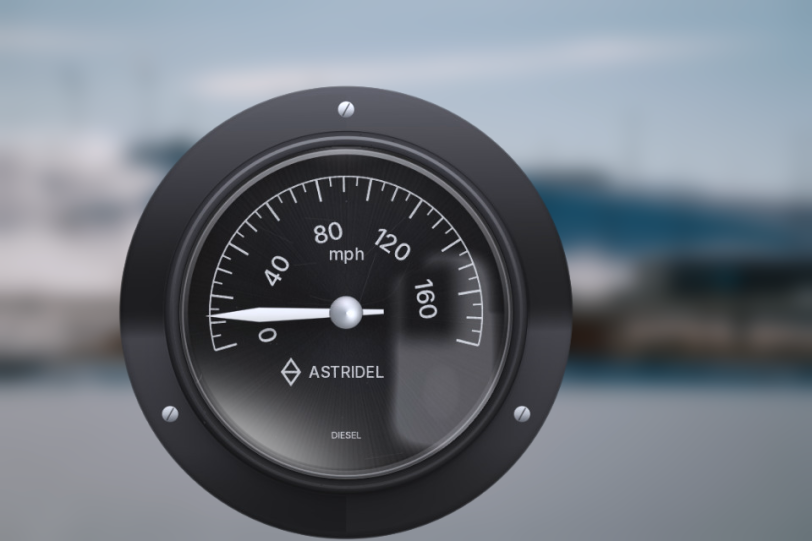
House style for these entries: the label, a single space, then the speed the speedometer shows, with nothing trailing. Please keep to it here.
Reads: 12.5 mph
